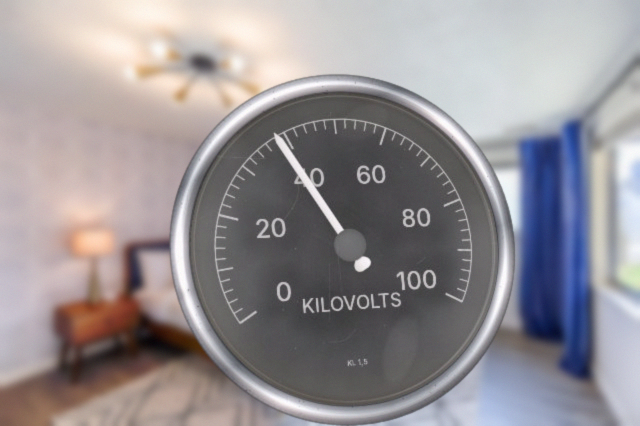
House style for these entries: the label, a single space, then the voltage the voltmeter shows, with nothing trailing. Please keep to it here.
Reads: 38 kV
